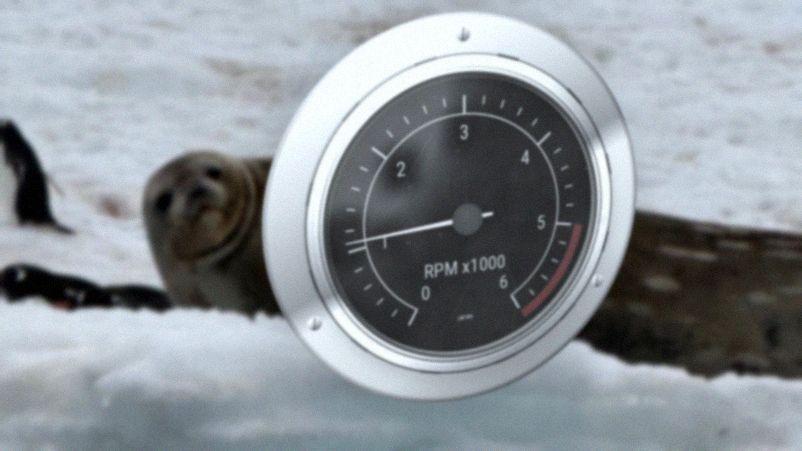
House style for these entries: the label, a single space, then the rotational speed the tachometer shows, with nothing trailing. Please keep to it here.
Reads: 1100 rpm
